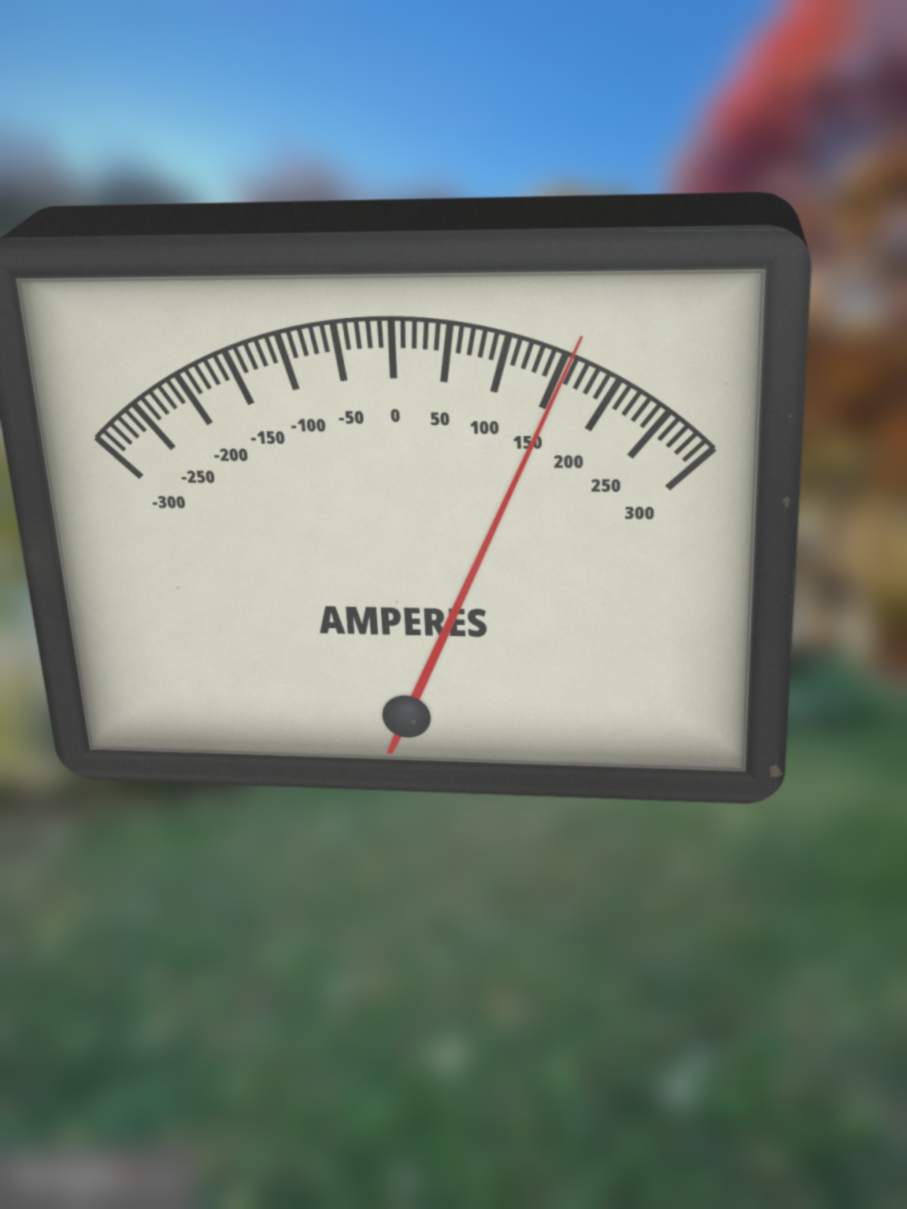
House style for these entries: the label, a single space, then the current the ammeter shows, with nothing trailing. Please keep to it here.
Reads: 155 A
